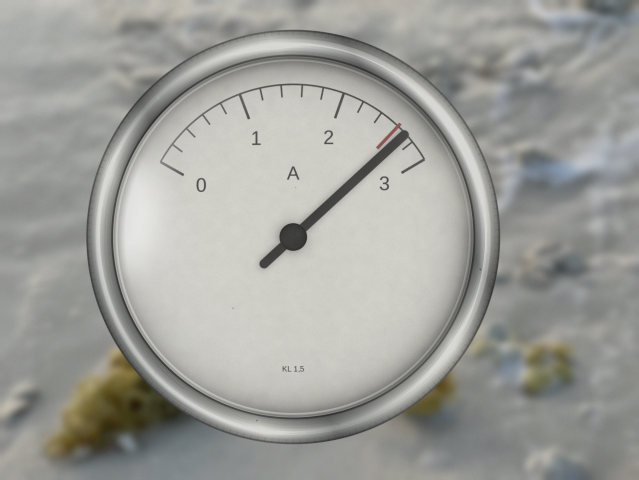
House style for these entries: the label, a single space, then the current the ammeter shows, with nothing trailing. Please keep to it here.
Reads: 2.7 A
